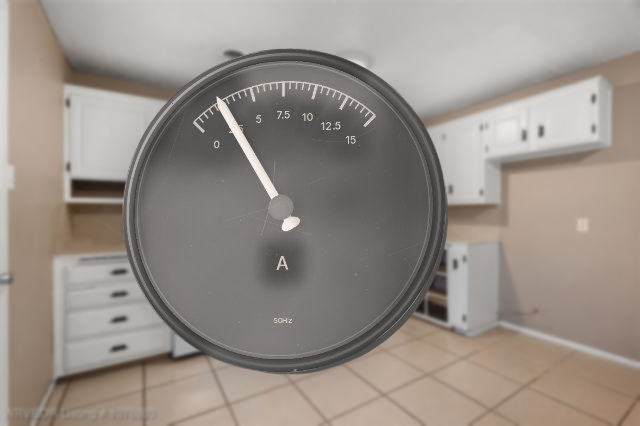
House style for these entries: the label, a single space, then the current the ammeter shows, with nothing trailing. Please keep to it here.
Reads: 2.5 A
